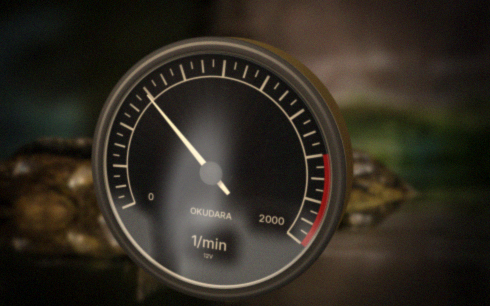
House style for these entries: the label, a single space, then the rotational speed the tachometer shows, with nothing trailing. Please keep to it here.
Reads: 600 rpm
